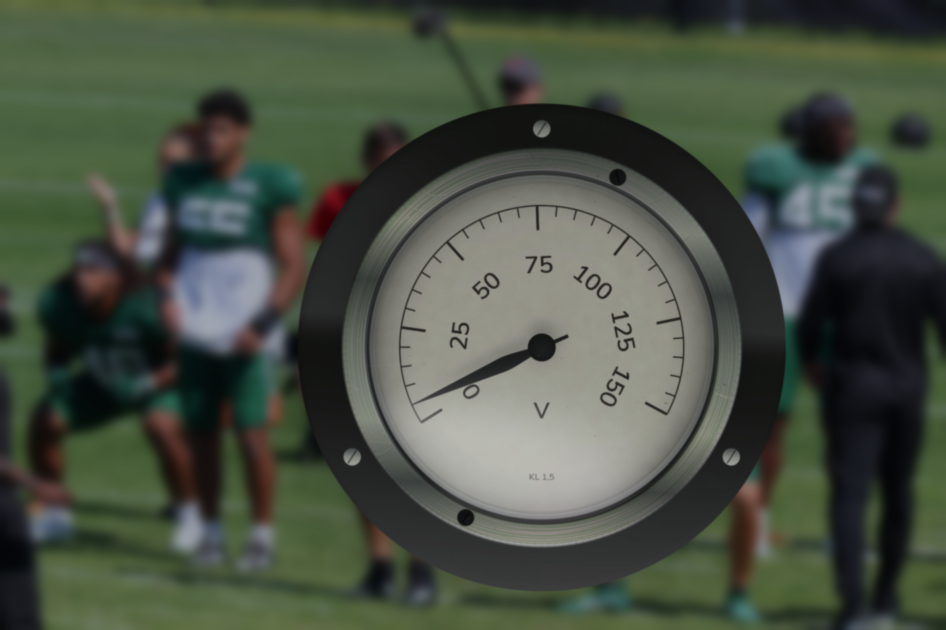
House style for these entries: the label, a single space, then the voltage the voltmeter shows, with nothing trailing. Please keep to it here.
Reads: 5 V
